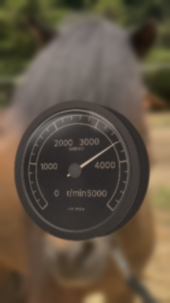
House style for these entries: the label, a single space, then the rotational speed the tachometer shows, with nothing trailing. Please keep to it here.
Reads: 3600 rpm
